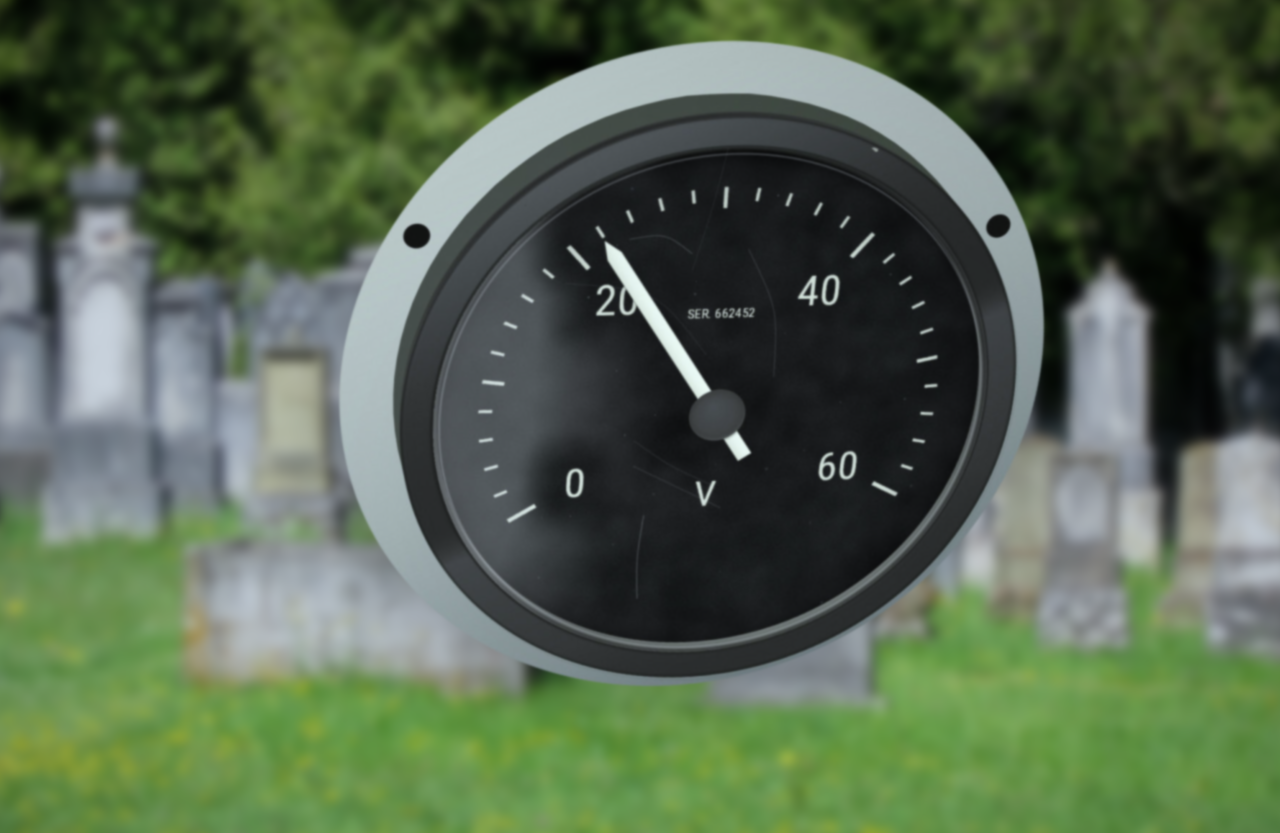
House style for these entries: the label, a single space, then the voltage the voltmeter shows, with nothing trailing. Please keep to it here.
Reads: 22 V
